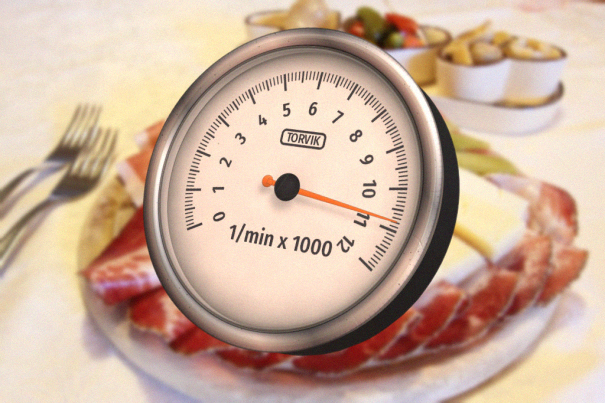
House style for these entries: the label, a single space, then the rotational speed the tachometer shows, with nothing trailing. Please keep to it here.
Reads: 10800 rpm
